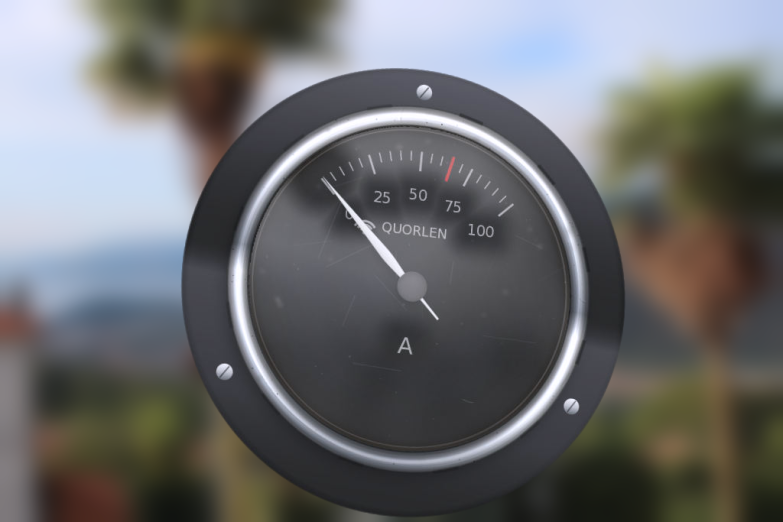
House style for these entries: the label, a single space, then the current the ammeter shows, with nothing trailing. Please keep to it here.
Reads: 0 A
